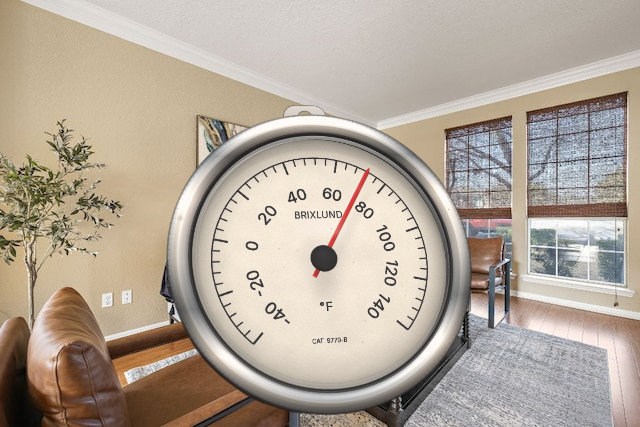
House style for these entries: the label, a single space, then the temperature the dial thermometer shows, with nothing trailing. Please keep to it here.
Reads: 72 °F
